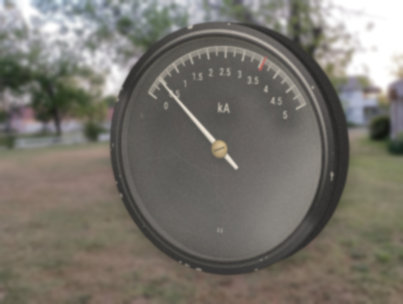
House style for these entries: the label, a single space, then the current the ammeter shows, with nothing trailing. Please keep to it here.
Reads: 0.5 kA
